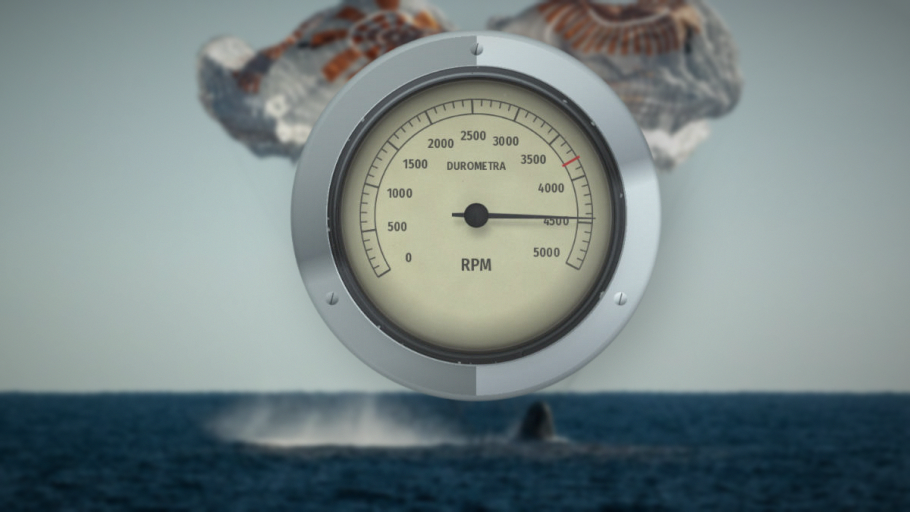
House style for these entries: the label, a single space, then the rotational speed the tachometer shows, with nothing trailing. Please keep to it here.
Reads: 4450 rpm
